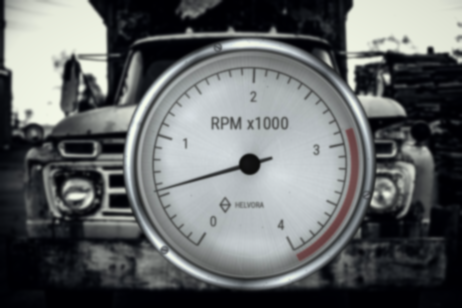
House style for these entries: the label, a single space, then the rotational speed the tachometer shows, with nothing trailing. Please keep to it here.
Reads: 550 rpm
